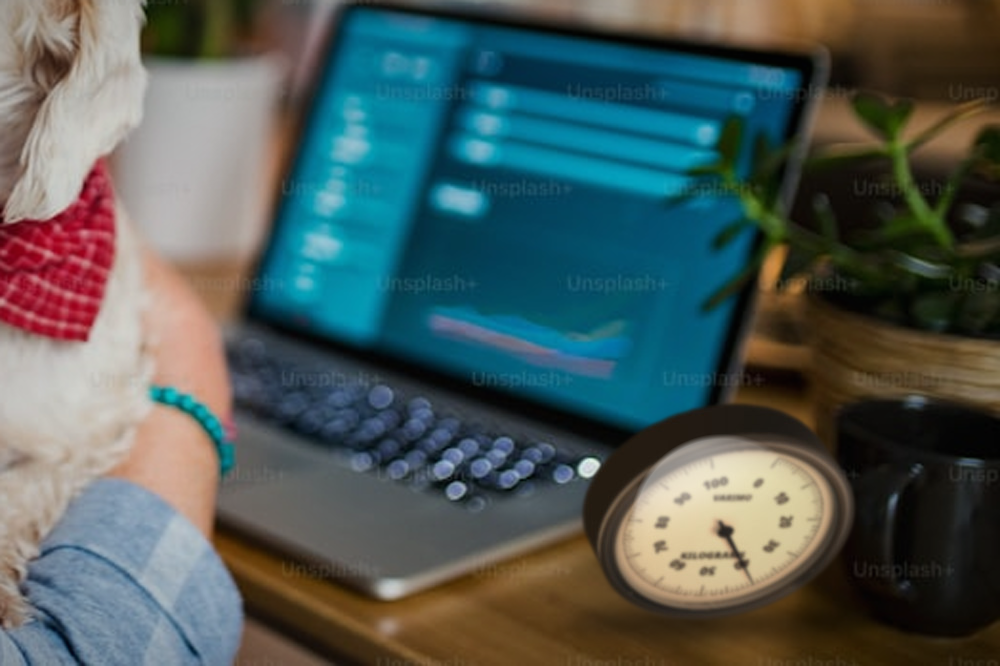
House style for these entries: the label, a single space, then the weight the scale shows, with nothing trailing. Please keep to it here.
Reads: 40 kg
